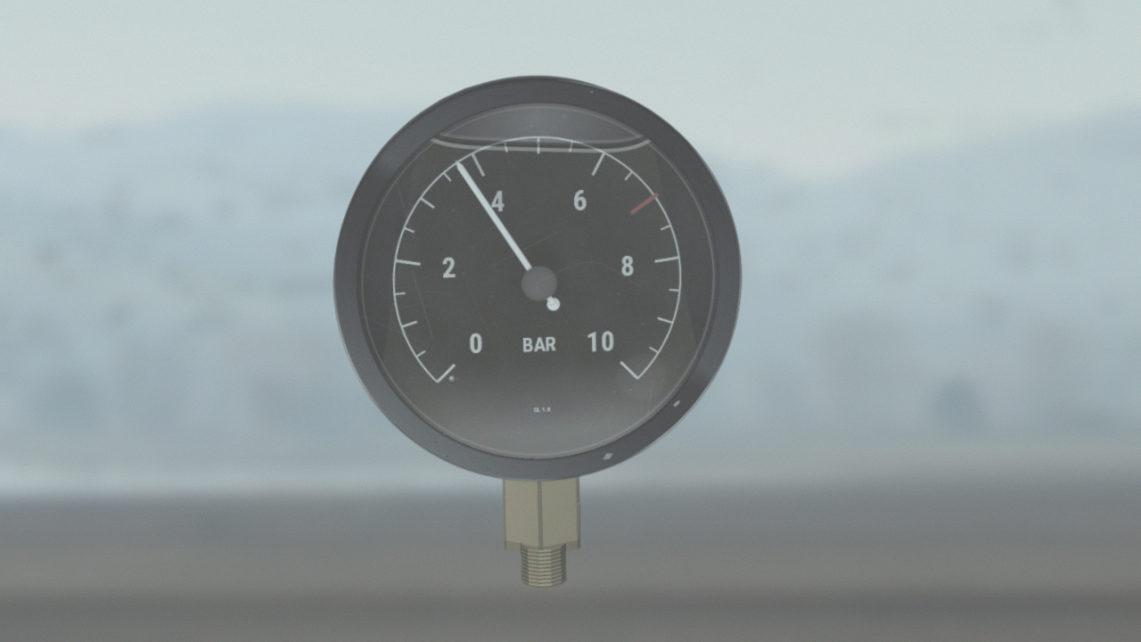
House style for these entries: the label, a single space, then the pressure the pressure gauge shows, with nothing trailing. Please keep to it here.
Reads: 3.75 bar
